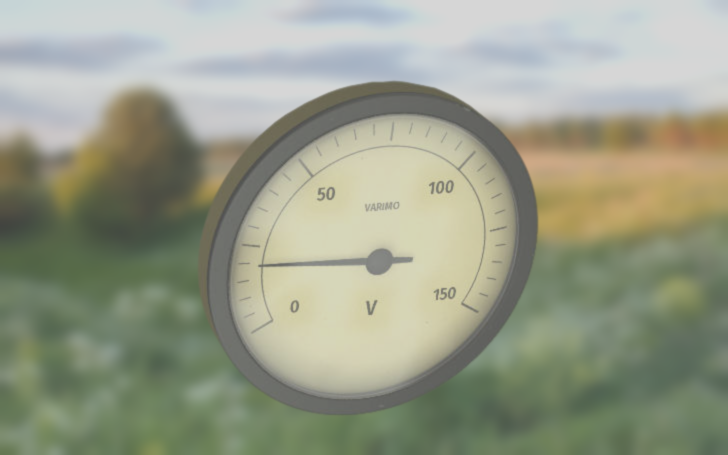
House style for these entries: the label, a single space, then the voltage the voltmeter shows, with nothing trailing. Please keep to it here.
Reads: 20 V
